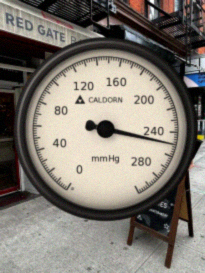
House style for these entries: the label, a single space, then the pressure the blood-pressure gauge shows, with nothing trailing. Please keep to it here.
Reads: 250 mmHg
